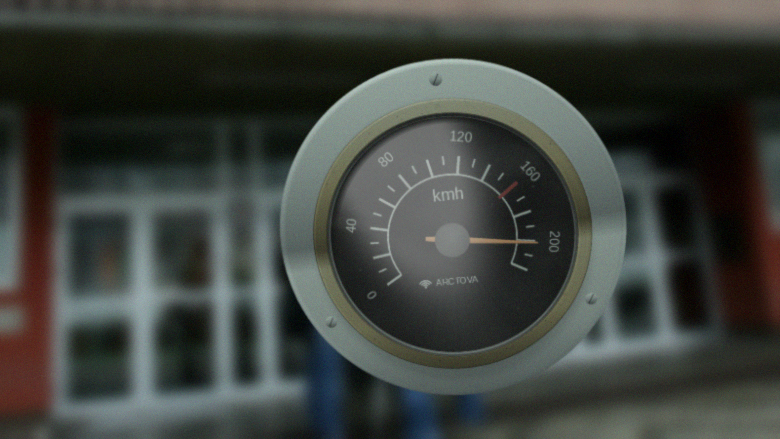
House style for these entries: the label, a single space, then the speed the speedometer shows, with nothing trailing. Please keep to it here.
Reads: 200 km/h
